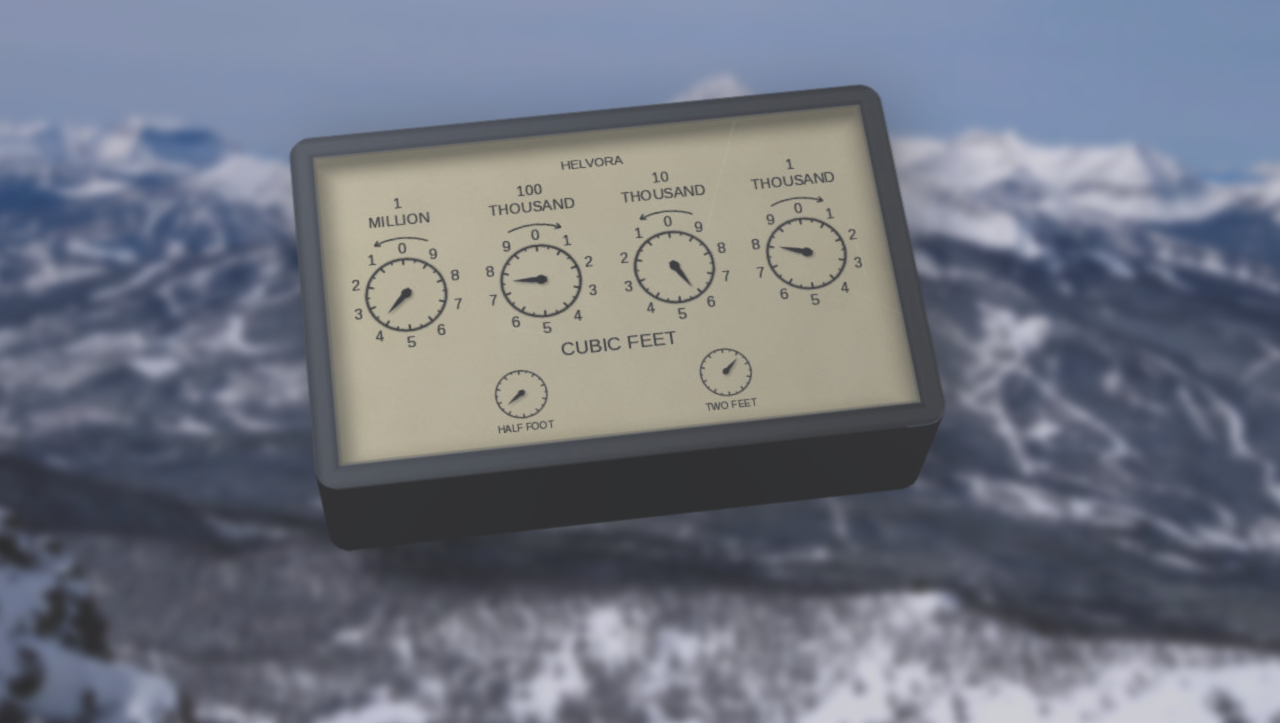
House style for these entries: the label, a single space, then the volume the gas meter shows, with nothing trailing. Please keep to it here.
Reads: 375800 ft³
